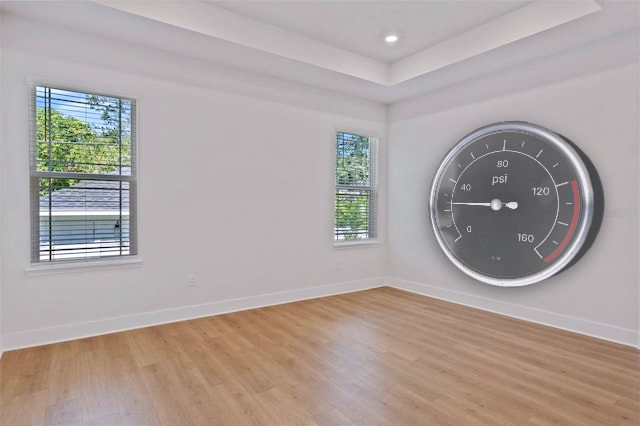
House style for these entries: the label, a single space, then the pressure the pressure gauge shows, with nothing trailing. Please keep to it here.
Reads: 25 psi
